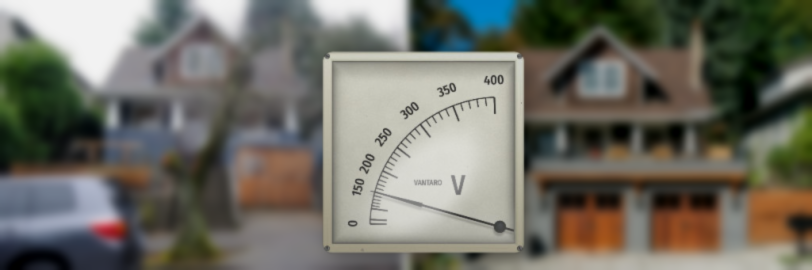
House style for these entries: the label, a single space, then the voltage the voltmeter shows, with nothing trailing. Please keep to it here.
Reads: 150 V
